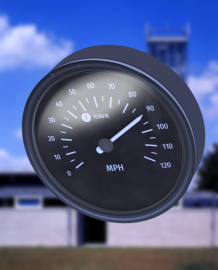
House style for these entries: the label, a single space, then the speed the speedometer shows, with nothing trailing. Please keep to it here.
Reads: 90 mph
